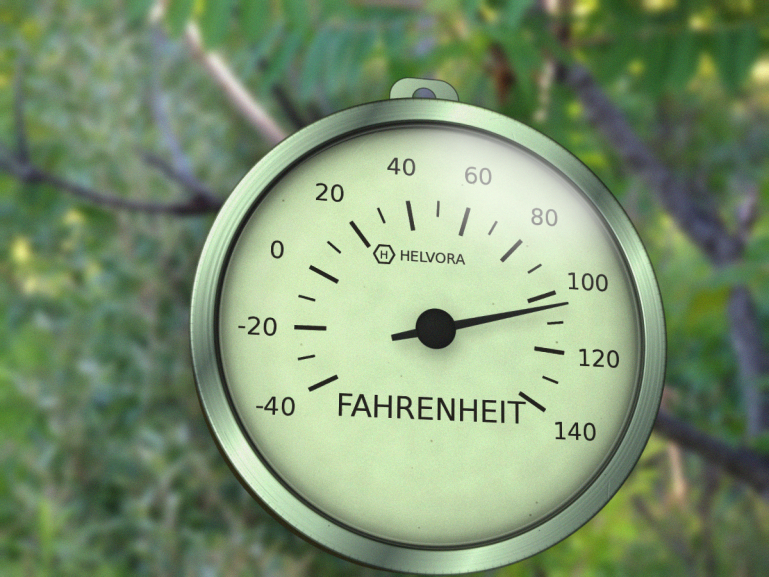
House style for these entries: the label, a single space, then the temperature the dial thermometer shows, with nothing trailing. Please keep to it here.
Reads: 105 °F
